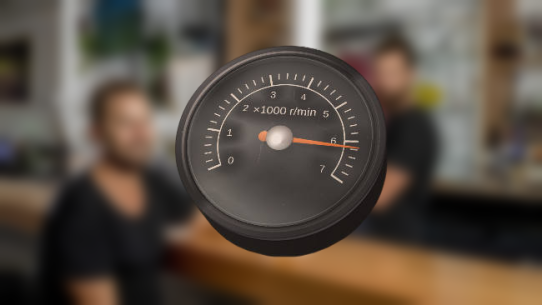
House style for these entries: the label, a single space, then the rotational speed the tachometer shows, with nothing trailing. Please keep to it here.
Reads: 6200 rpm
